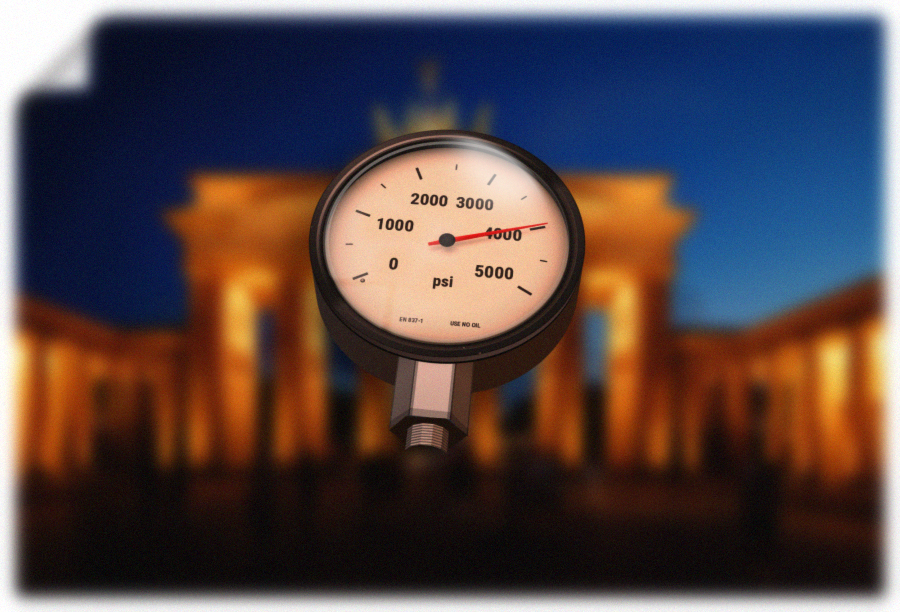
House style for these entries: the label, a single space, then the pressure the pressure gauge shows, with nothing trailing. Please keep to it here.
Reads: 4000 psi
